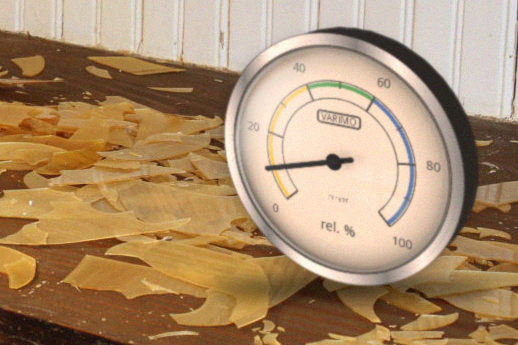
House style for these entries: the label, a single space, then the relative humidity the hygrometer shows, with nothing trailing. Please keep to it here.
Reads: 10 %
